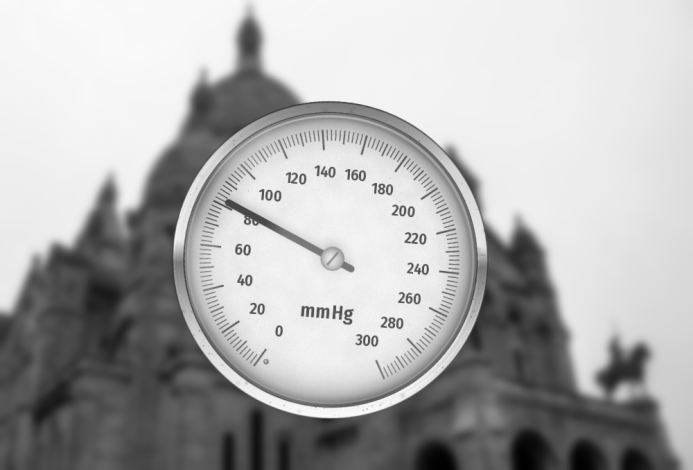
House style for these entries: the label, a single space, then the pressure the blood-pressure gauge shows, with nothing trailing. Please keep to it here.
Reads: 82 mmHg
